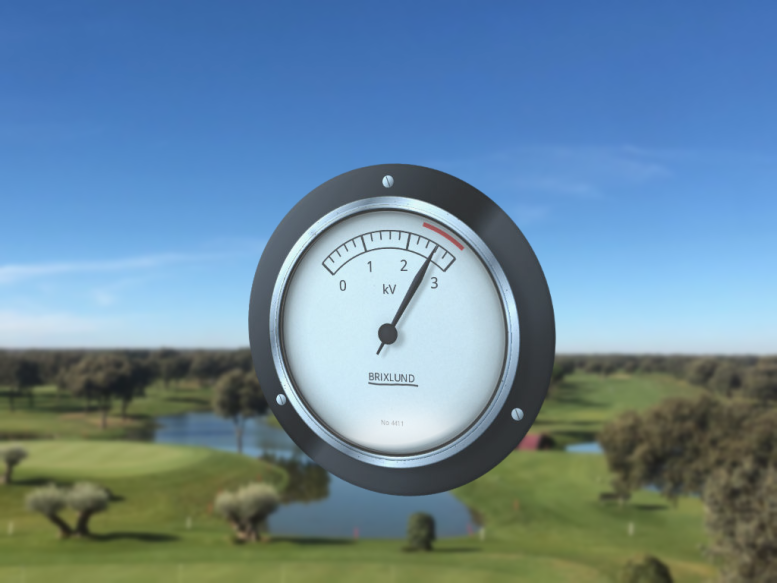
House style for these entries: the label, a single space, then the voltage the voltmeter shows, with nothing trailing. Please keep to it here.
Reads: 2.6 kV
